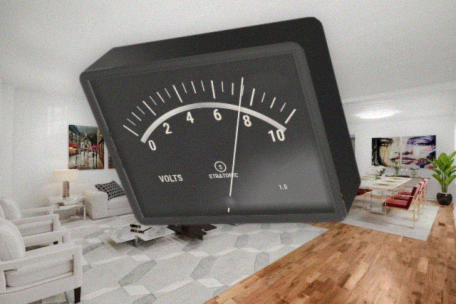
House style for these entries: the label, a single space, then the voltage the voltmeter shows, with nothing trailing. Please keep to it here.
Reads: 7.5 V
